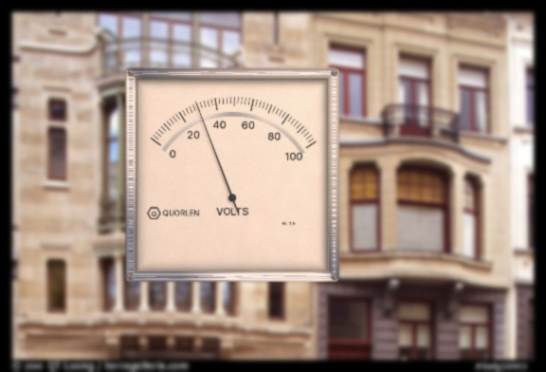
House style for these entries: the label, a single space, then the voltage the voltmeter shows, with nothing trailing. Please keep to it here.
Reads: 30 V
